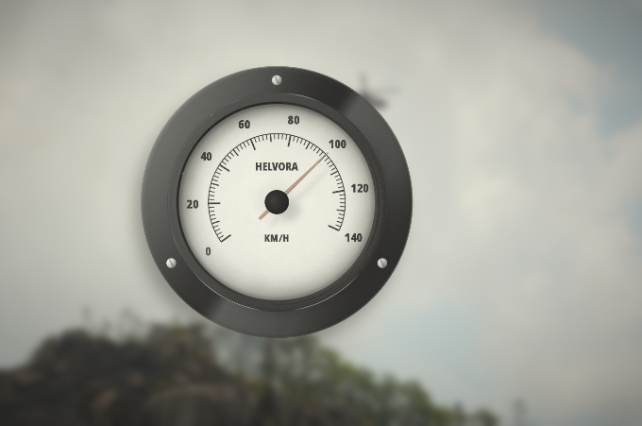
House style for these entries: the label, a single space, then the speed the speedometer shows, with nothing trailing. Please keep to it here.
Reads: 100 km/h
